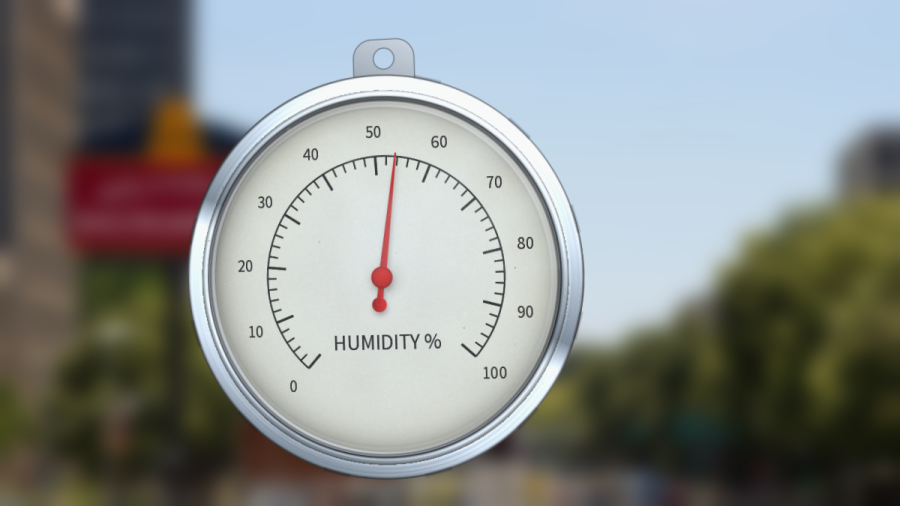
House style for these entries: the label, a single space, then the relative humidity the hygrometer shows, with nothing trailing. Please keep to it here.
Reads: 54 %
